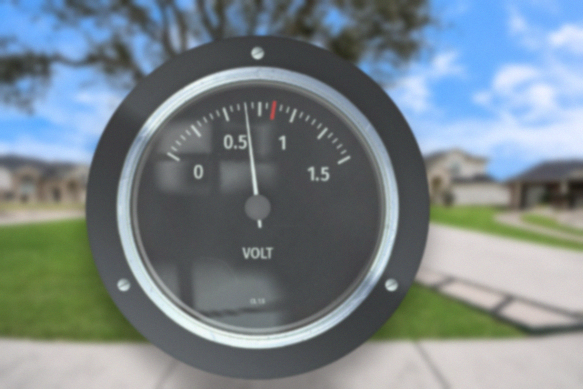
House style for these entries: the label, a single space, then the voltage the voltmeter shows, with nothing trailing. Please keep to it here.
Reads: 0.65 V
